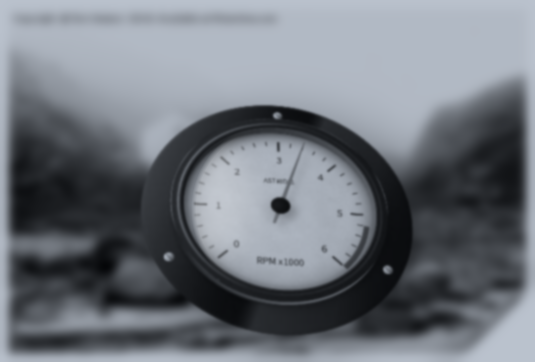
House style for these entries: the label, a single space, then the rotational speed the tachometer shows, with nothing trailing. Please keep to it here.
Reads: 3400 rpm
